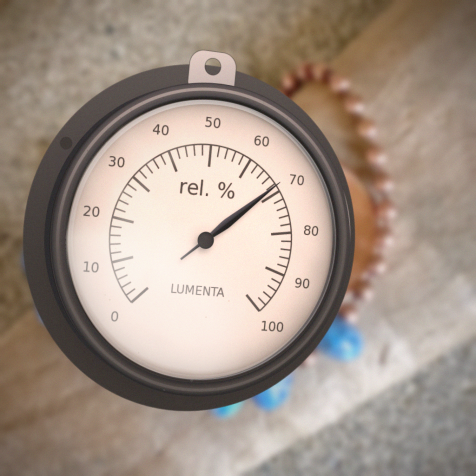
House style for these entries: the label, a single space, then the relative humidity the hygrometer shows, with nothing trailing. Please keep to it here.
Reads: 68 %
